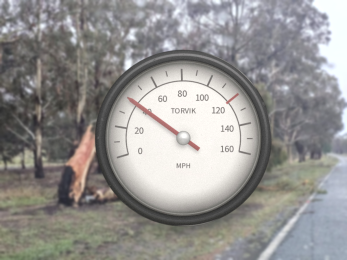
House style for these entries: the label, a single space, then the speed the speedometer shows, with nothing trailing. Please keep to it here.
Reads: 40 mph
